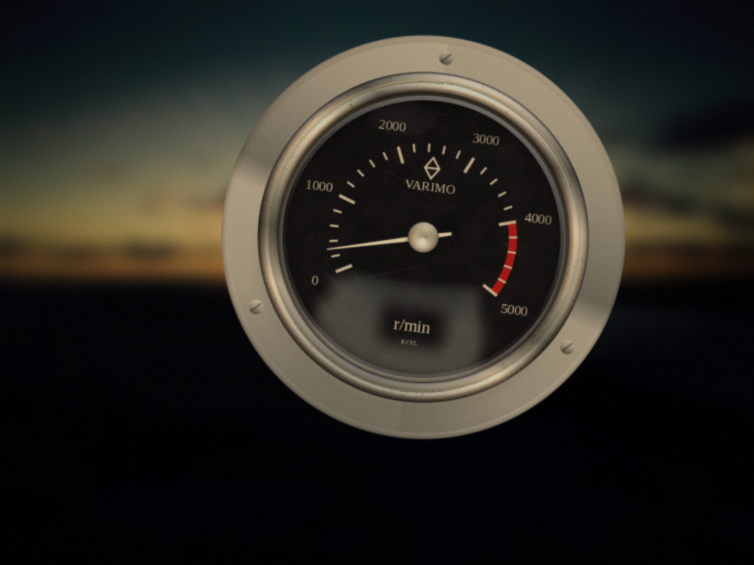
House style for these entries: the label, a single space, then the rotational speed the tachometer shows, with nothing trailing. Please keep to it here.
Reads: 300 rpm
